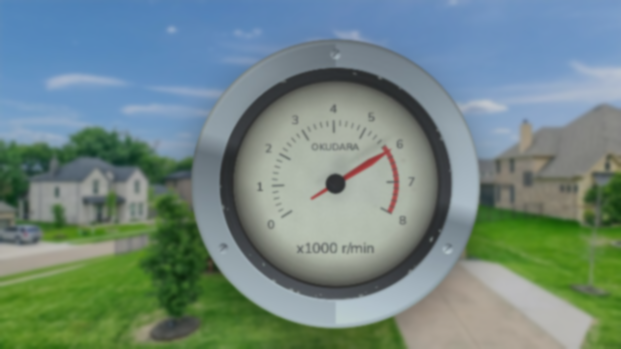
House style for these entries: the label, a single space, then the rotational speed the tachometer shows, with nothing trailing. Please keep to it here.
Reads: 6000 rpm
